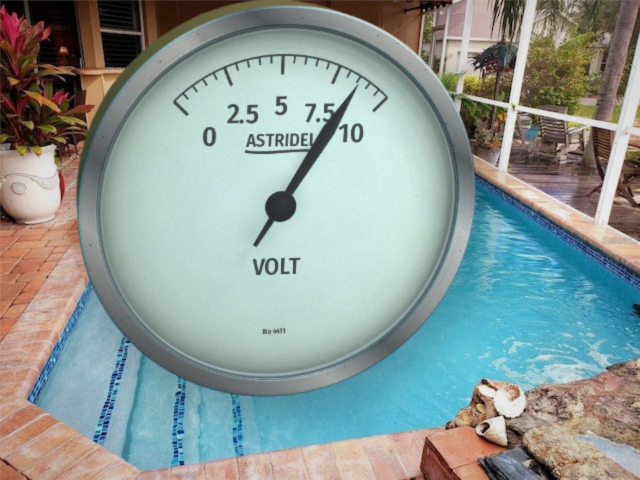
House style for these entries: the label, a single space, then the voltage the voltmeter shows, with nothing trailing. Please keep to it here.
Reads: 8.5 V
